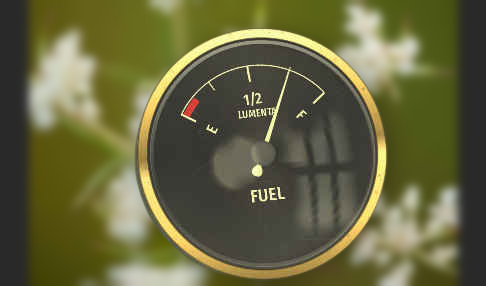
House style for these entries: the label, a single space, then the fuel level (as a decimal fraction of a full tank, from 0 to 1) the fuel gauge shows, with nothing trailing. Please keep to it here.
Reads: 0.75
